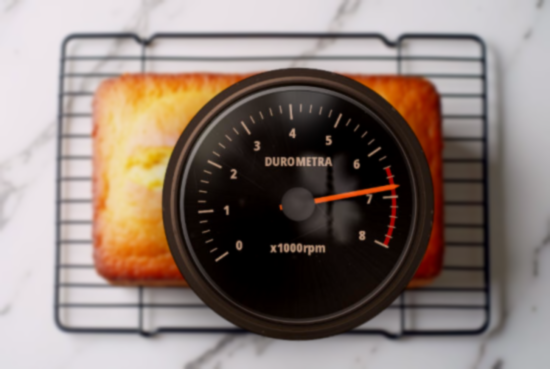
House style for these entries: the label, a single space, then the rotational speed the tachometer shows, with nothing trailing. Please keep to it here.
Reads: 6800 rpm
